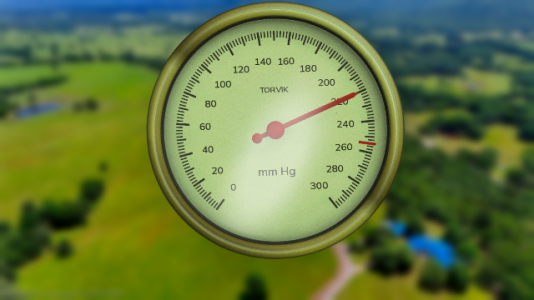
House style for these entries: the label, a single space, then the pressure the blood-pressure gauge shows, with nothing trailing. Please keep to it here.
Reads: 220 mmHg
